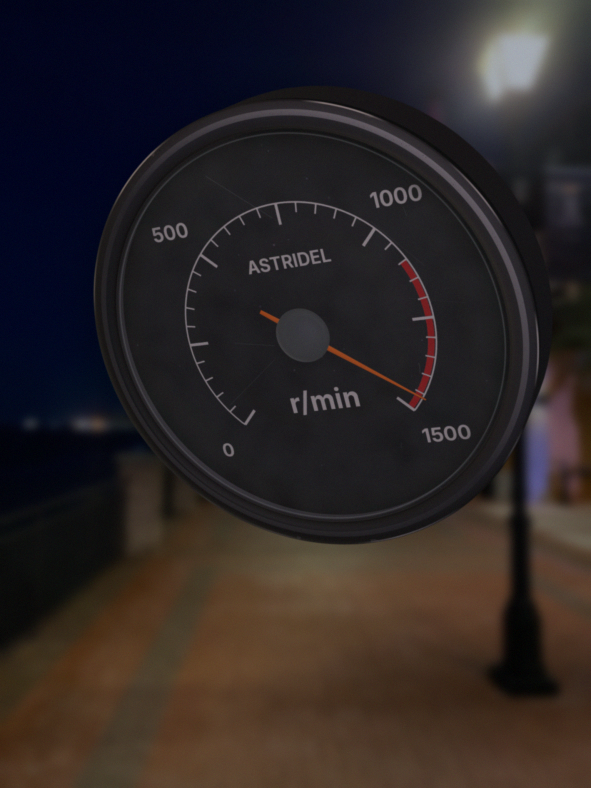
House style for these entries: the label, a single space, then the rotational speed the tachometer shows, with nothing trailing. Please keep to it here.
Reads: 1450 rpm
